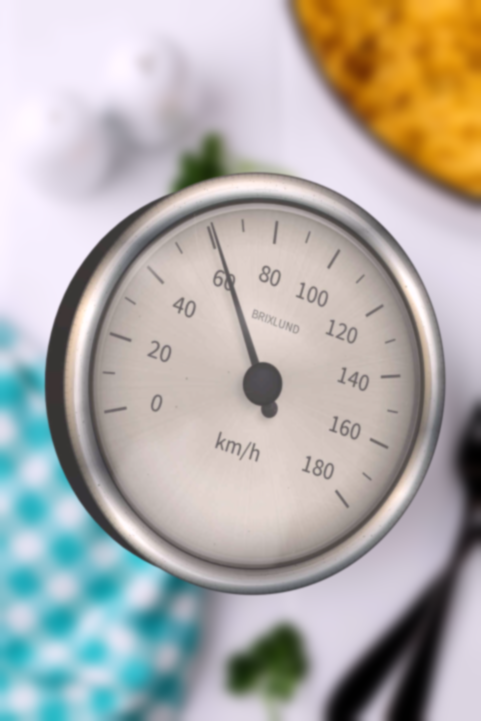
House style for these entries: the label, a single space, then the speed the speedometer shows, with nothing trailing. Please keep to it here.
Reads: 60 km/h
